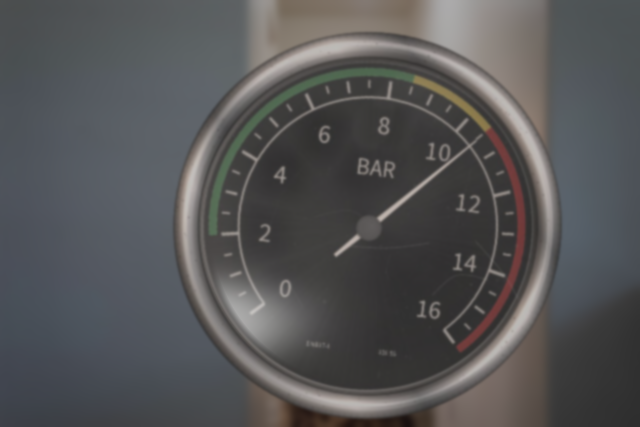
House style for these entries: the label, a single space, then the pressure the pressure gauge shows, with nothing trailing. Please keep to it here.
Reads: 10.5 bar
